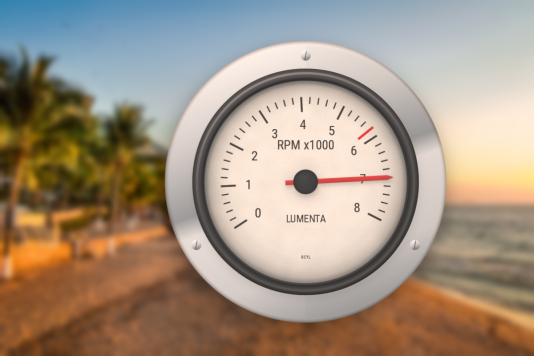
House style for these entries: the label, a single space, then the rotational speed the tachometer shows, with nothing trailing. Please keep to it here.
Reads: 7000 rpm
